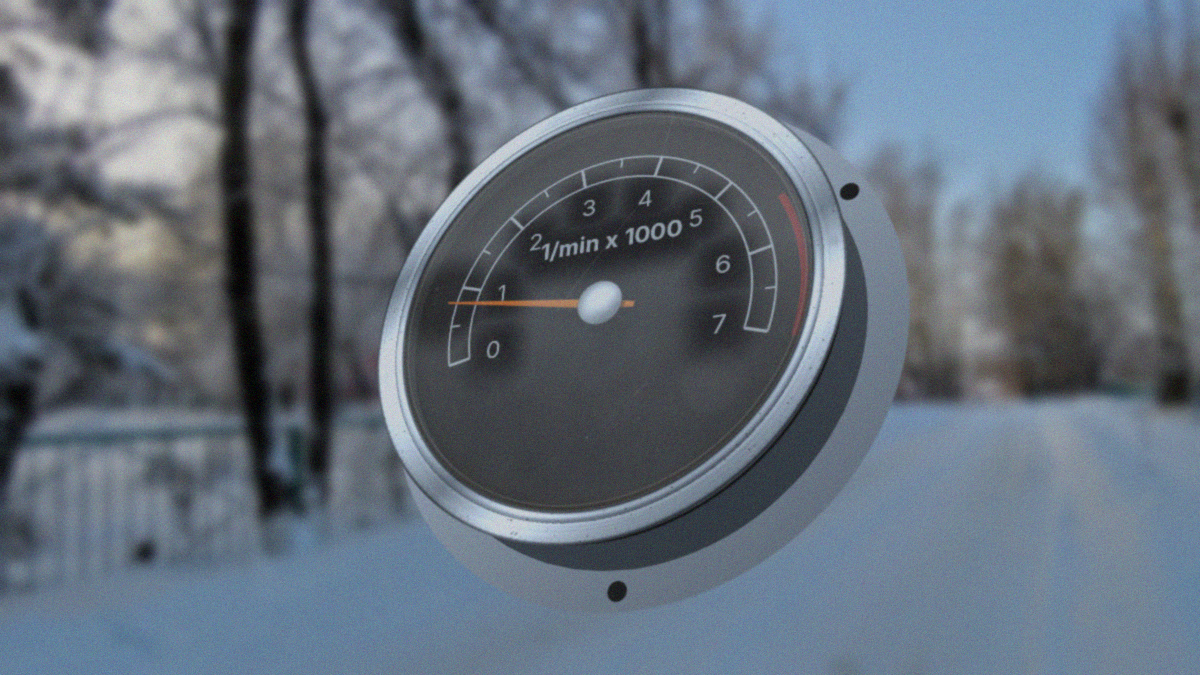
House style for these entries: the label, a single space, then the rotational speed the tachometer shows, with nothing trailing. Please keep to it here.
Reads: 750 rpm
